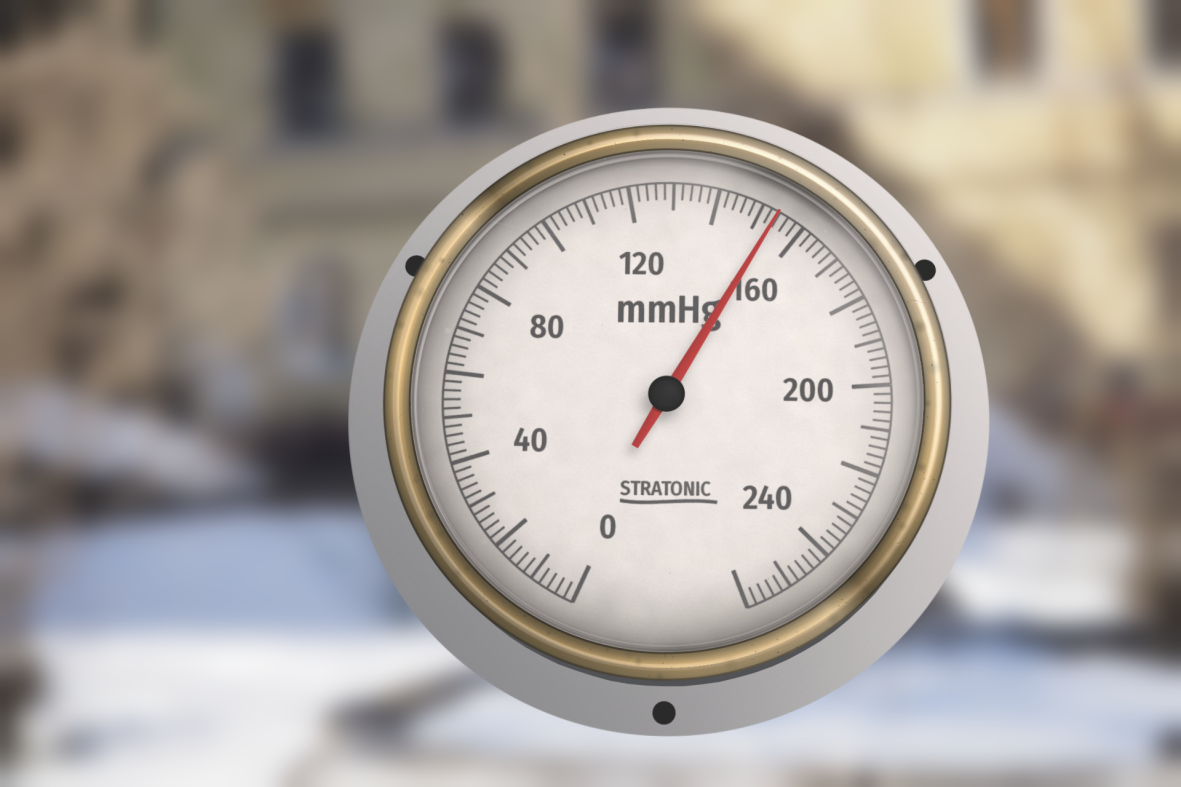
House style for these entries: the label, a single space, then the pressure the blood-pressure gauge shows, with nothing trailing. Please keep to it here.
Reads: 154 mmHg
